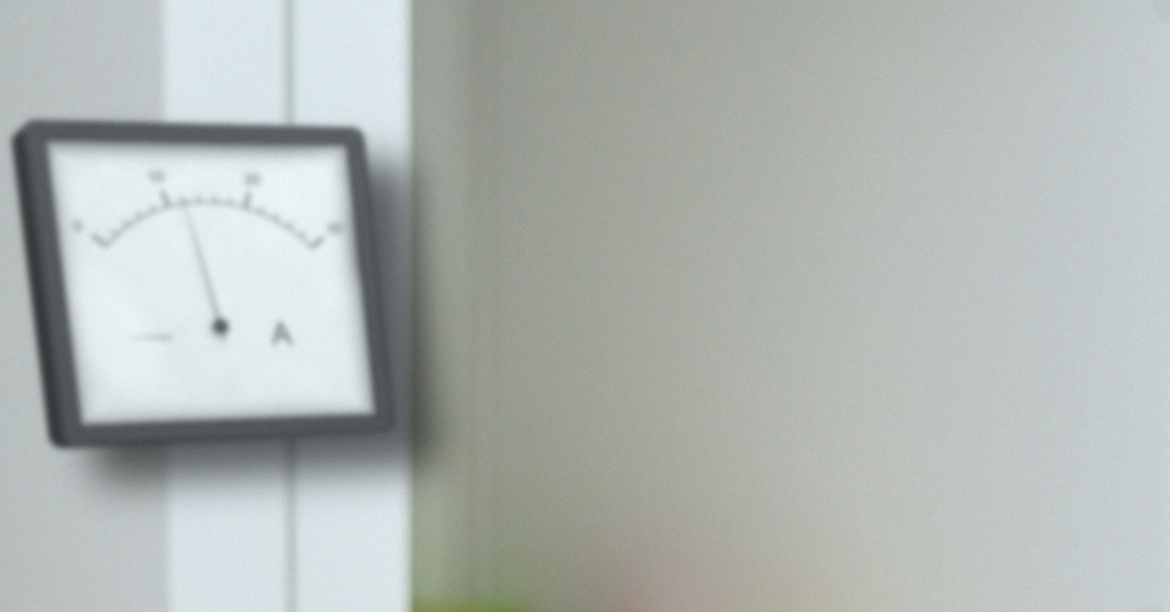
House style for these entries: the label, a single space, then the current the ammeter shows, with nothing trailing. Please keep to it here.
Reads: 12 A
